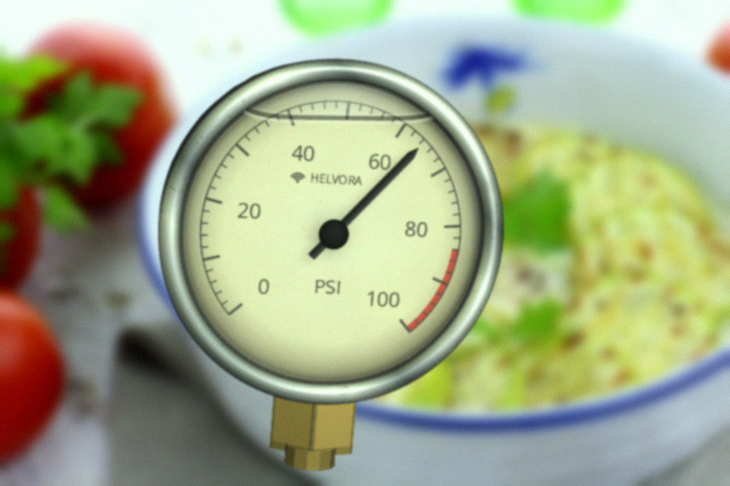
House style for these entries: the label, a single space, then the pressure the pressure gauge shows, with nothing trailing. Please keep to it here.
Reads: 64 psi
